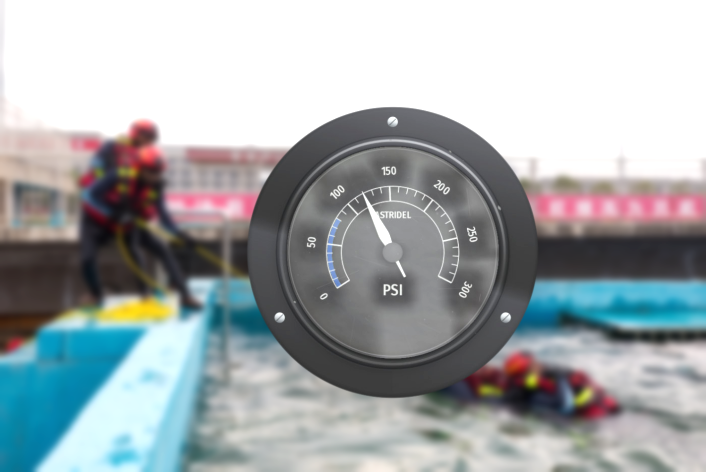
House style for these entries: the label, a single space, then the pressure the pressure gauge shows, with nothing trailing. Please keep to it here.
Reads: 120 psi
